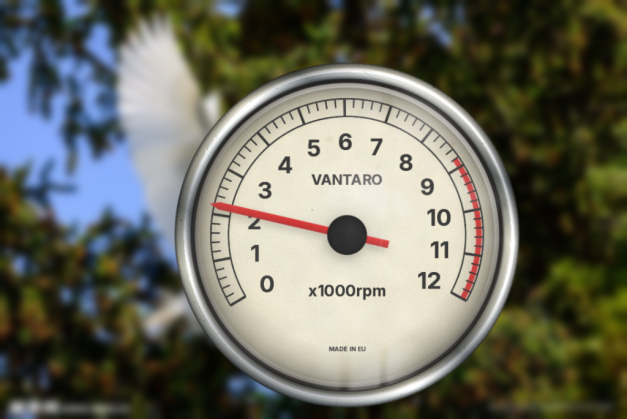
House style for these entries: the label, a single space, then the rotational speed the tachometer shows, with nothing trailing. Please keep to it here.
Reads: 2200 rpm
